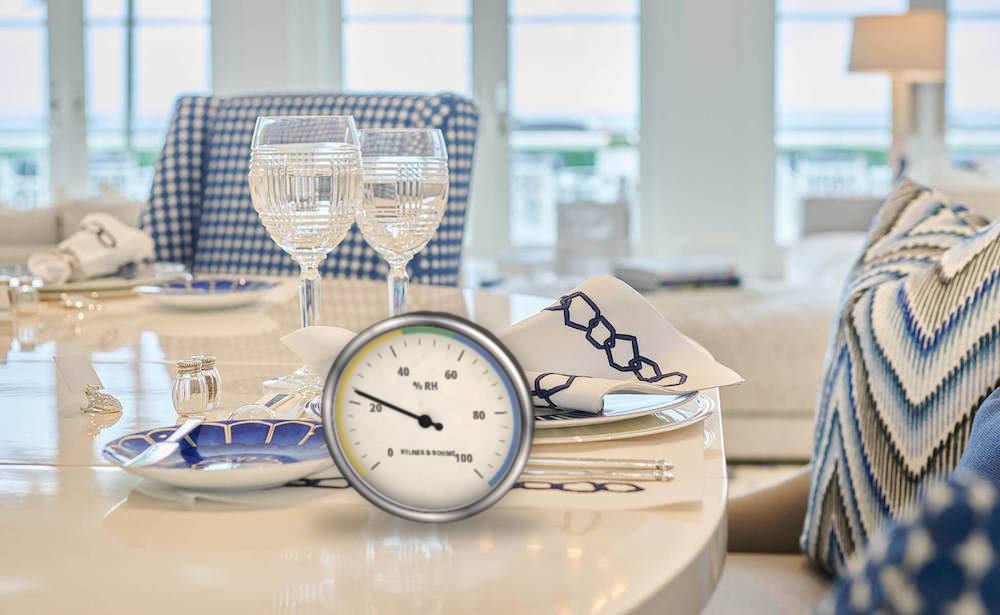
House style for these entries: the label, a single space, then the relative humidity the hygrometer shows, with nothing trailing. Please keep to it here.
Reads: 24 %
